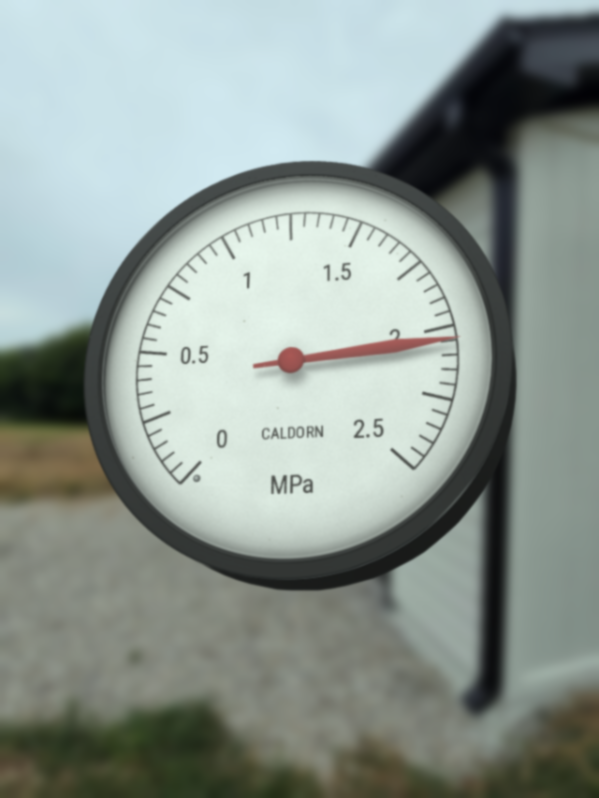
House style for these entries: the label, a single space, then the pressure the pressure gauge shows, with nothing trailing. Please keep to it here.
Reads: 2.05 MPa
